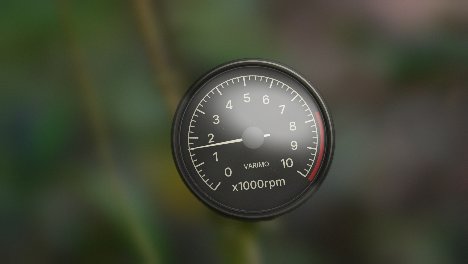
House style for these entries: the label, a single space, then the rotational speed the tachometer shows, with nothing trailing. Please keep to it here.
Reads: 1600 rpm
